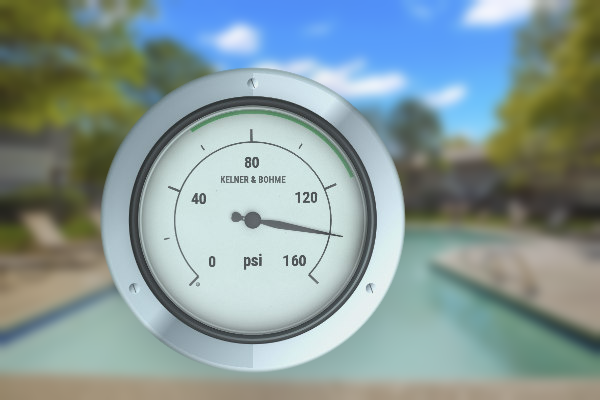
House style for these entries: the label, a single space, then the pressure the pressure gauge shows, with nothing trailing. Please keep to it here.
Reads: 140 psi
